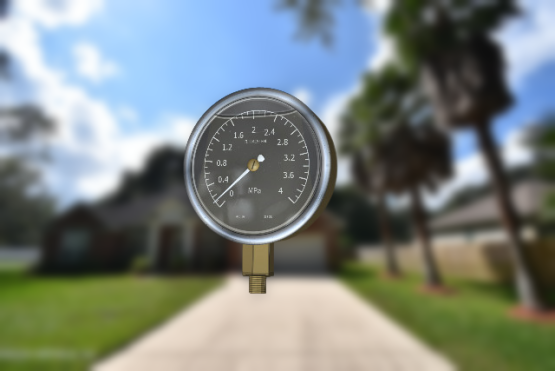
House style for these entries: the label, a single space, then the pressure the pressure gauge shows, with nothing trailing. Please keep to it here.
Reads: 0.1 MPa
